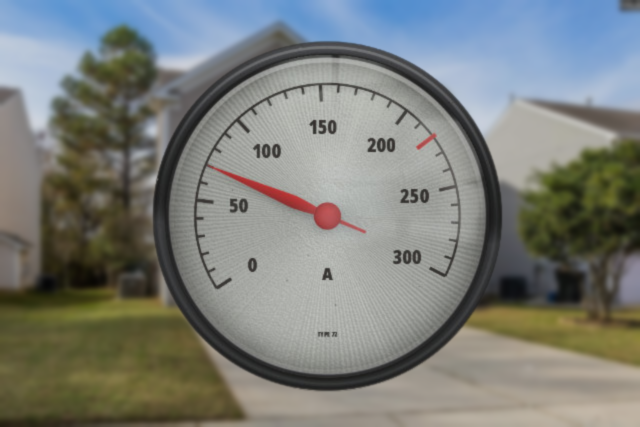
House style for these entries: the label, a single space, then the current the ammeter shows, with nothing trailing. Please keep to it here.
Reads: 70 A
